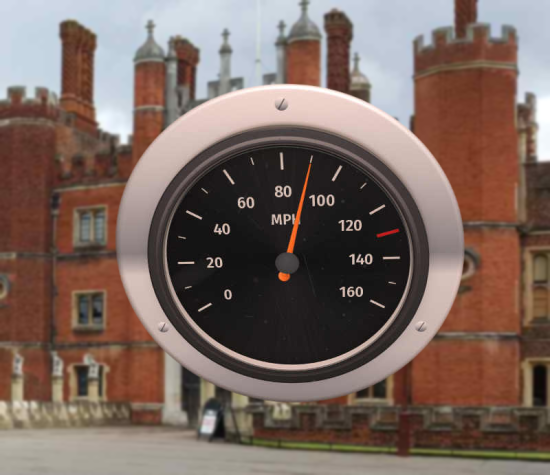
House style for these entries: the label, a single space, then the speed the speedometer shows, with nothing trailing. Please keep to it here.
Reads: 90 mph
